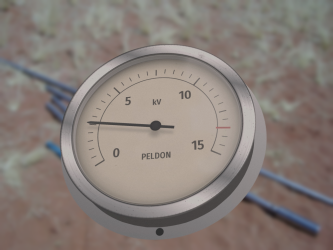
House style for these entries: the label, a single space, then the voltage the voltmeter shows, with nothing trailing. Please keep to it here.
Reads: 2.5 kV
